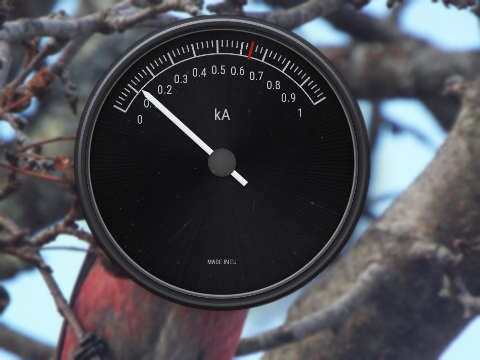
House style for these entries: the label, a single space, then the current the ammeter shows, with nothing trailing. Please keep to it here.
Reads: 0.12 kA
